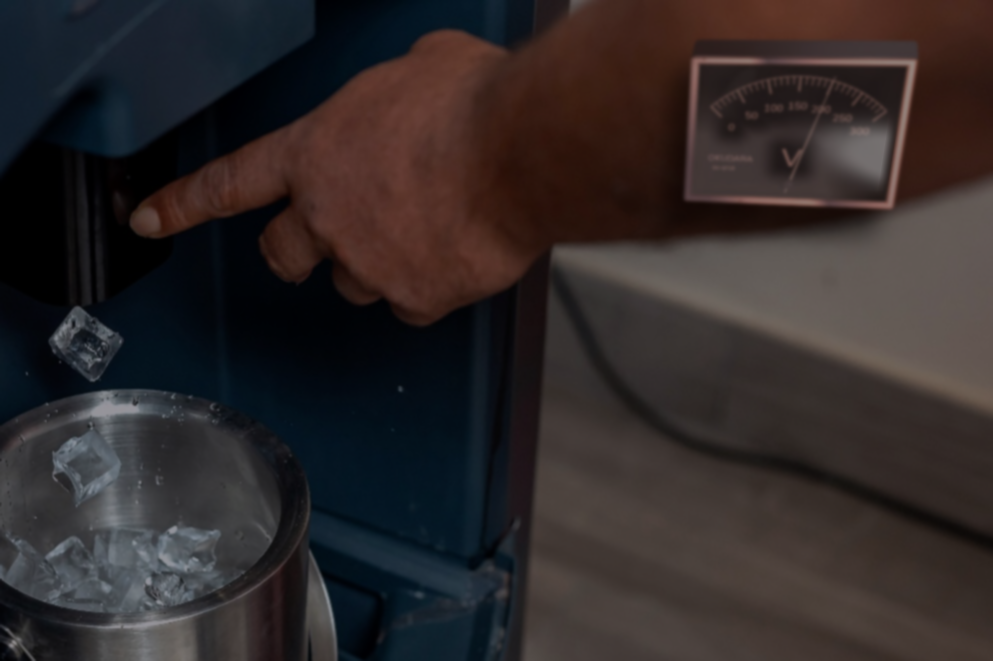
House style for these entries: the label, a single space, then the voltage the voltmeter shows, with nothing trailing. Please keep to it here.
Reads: 200 V
